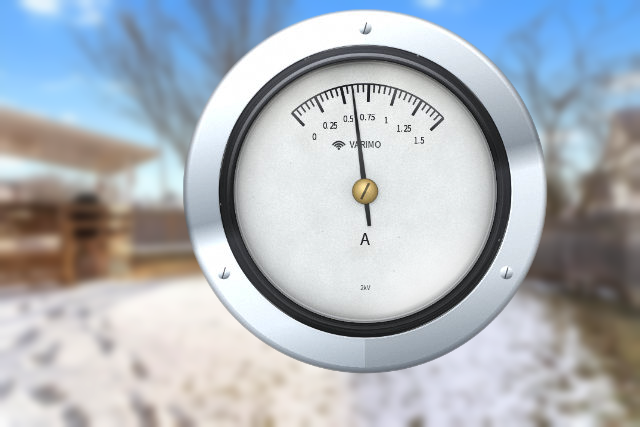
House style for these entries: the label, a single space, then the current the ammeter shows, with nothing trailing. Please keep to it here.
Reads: 0.6 A
